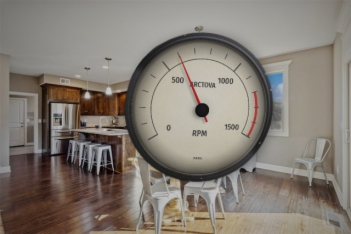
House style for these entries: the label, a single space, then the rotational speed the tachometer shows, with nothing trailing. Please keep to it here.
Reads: 600 rpm
